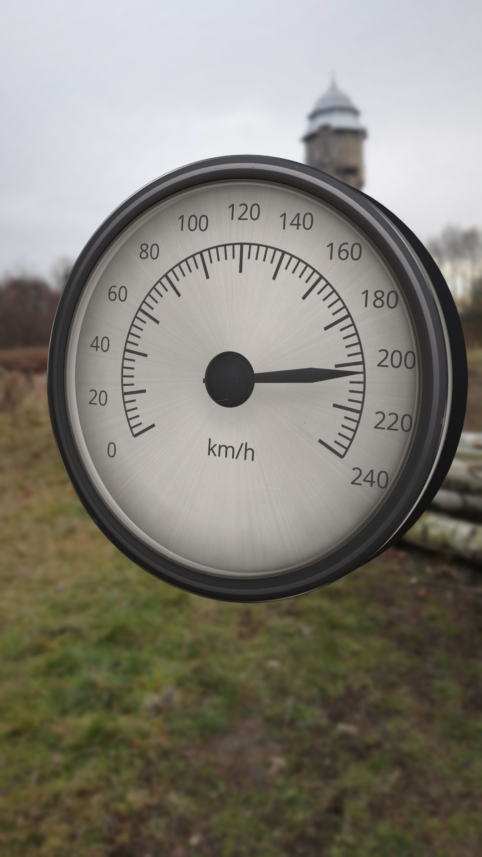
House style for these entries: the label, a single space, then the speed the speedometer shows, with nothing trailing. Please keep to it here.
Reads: 204 km/h
